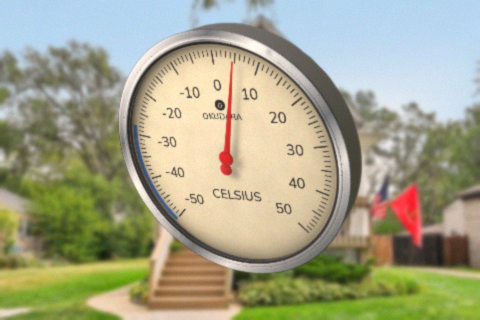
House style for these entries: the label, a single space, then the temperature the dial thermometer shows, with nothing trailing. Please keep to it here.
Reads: 5 °C
